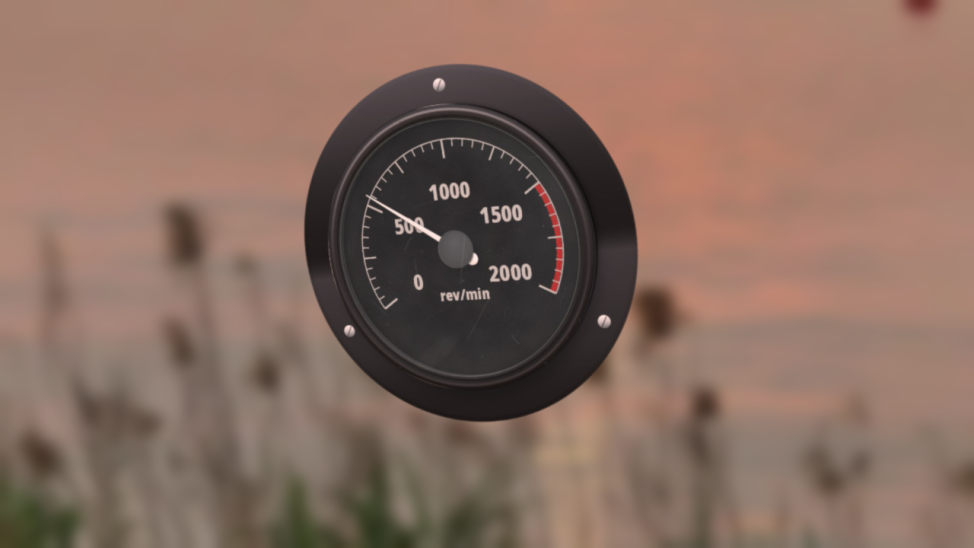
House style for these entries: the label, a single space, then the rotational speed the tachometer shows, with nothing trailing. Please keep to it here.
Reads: 550 rpm
